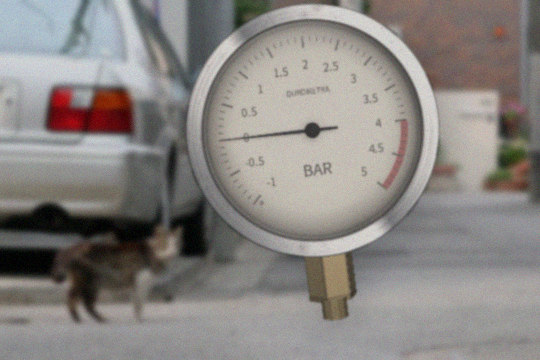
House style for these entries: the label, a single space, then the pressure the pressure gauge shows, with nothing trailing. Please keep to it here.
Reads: 0 bar
